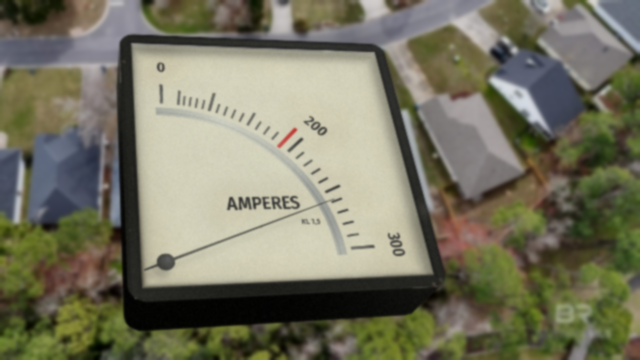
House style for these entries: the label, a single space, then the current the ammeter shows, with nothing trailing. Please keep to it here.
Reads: 260 A
